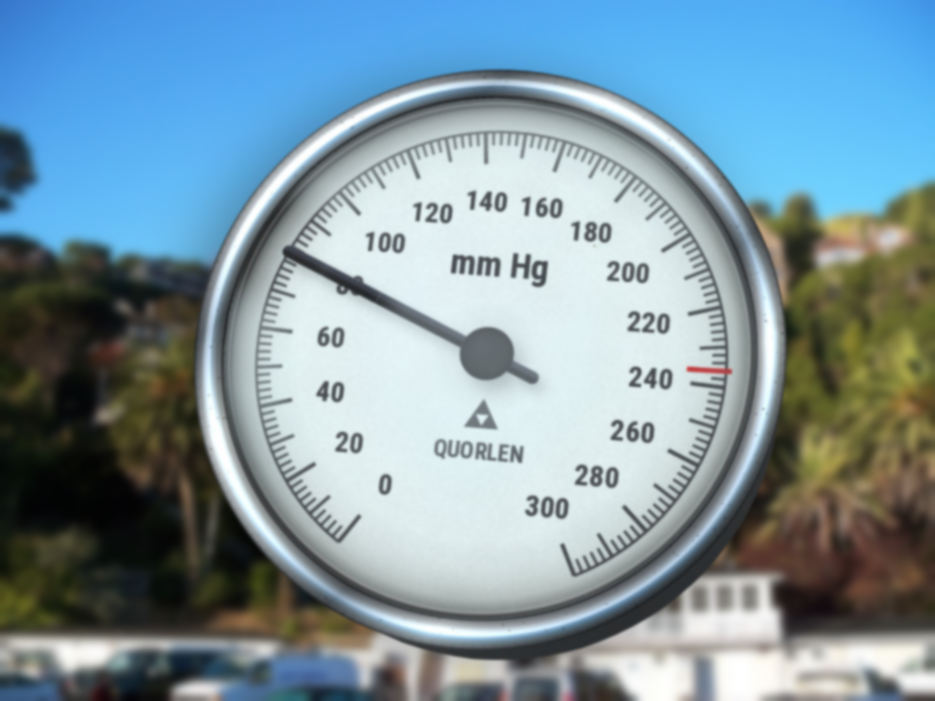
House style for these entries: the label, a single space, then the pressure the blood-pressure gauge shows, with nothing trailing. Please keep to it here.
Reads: 80 mmHg
